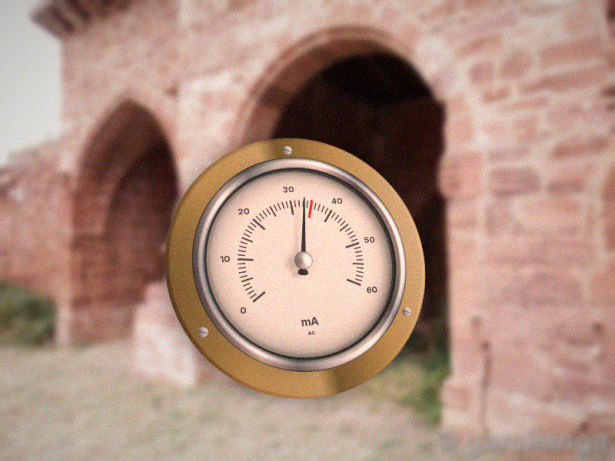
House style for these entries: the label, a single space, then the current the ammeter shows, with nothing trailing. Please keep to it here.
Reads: 33 mA
